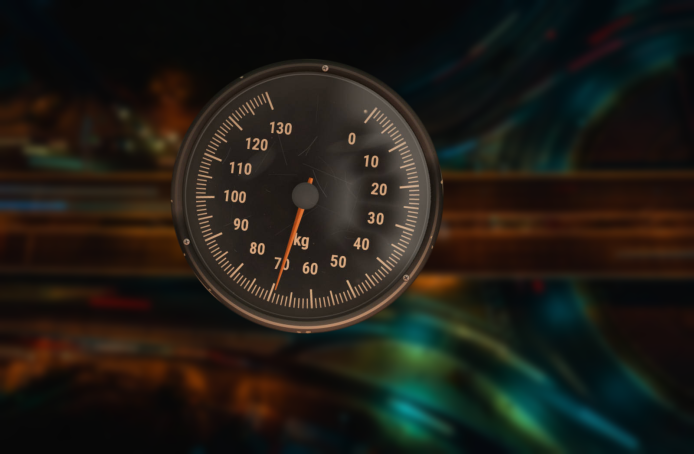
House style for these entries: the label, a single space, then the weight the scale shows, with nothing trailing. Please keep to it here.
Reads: 69 kg
